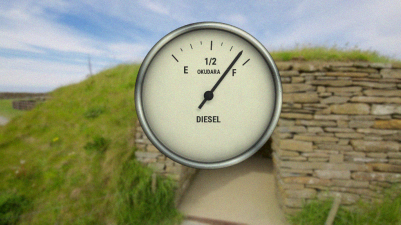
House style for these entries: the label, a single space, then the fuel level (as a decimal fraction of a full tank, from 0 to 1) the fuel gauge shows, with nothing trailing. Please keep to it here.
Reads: 0.875
